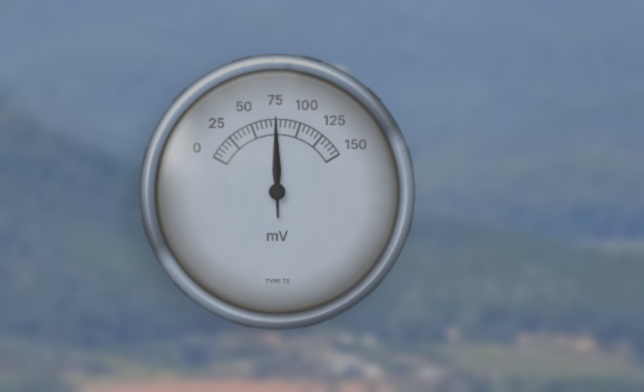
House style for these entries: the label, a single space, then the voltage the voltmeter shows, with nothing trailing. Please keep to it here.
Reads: 75 mV
